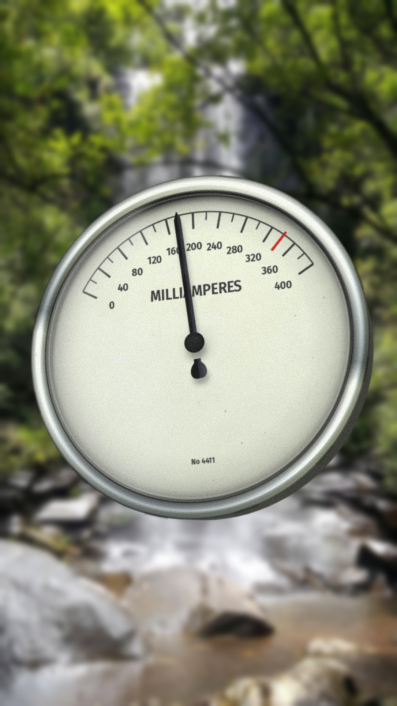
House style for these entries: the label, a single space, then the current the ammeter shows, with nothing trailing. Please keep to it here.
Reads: 180 mA
